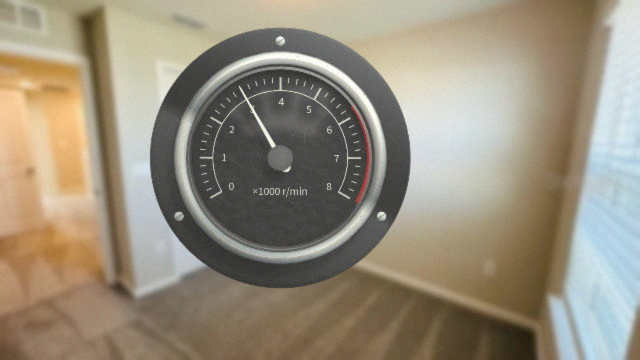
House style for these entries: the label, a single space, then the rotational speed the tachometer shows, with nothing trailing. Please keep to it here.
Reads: 3000 rpm
